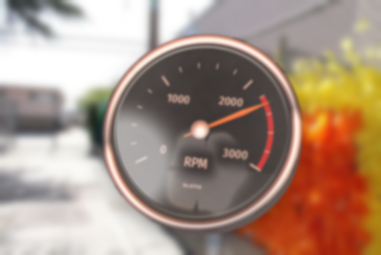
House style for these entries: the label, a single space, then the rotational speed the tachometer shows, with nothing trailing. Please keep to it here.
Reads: 2300 rpm
